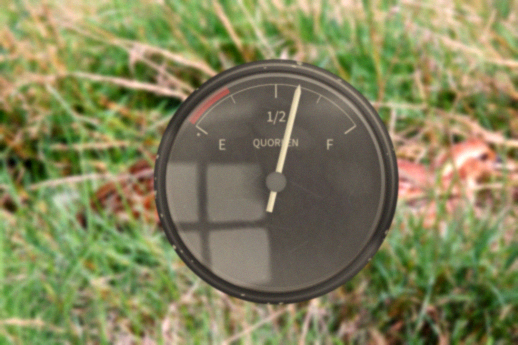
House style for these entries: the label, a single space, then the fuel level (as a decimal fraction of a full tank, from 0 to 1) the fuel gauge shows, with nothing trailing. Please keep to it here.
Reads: 0.625
